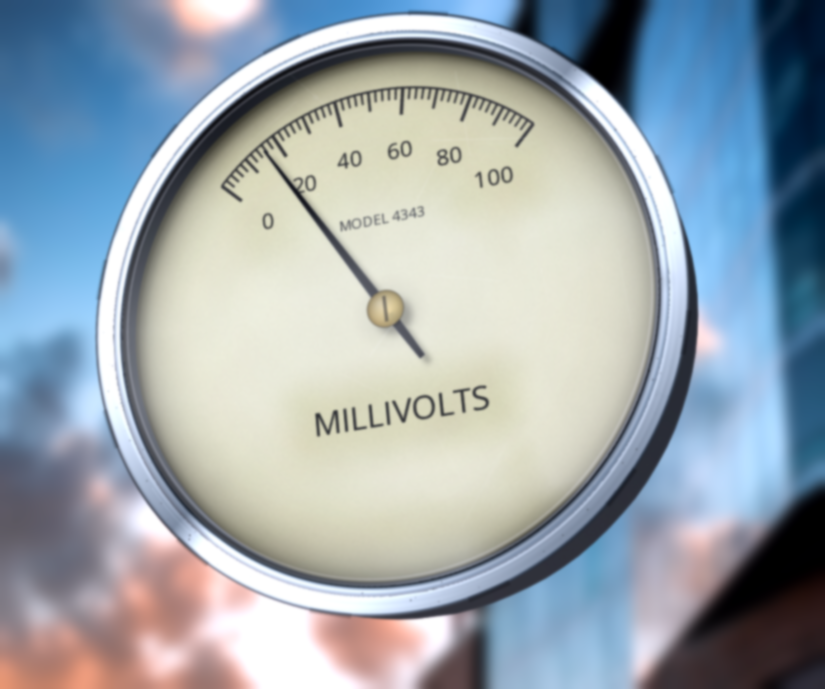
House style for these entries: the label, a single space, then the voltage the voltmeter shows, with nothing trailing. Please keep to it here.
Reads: 16 mV
